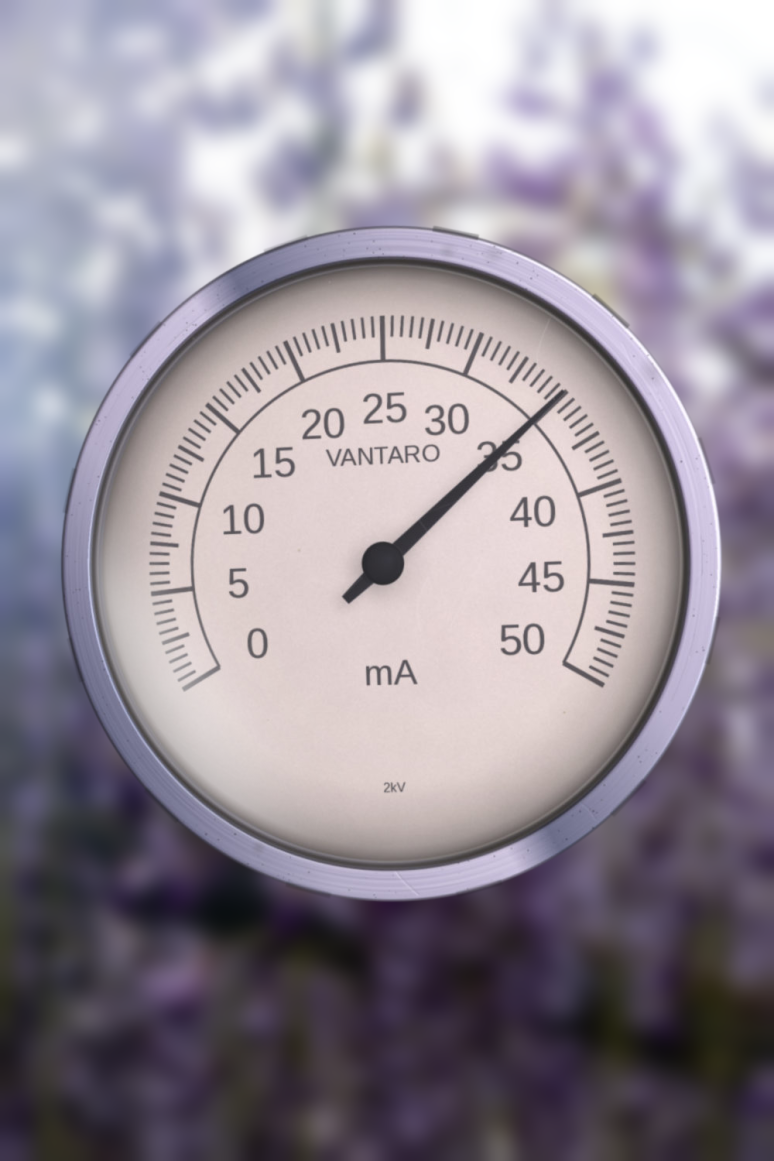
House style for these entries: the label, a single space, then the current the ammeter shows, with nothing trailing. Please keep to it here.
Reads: 35 mA
